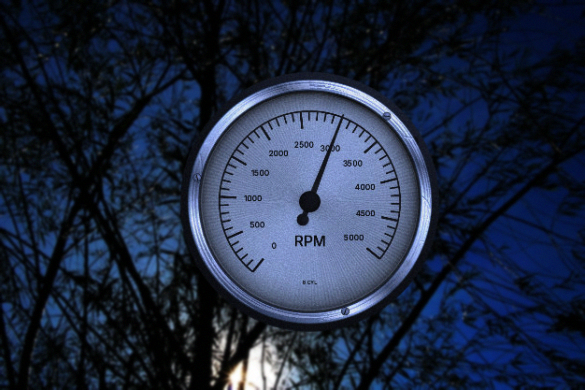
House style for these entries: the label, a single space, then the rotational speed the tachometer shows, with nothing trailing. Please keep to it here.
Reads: 3000 rpm
